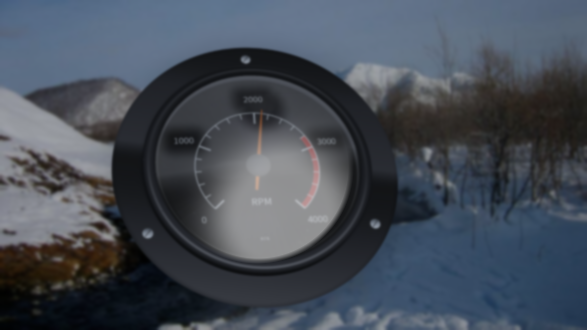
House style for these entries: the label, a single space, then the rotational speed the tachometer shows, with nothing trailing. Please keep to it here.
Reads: 2100 rpm
